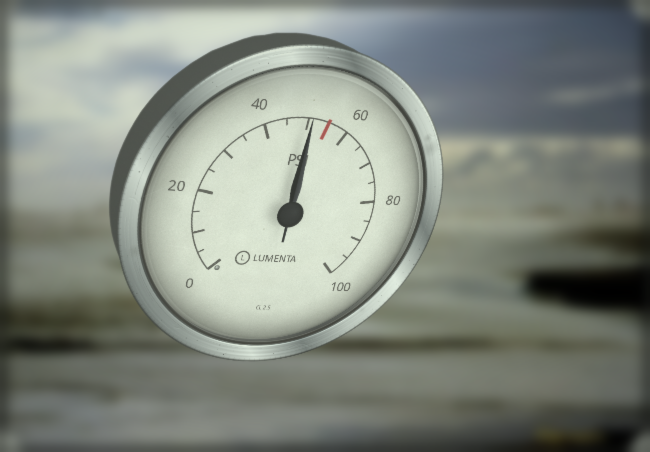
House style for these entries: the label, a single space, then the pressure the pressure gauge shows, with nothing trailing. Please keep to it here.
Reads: 50 psi
